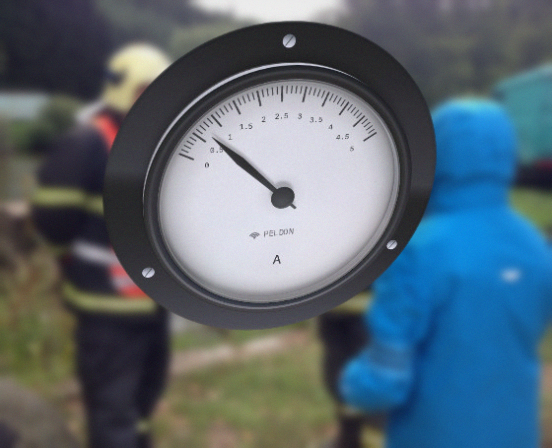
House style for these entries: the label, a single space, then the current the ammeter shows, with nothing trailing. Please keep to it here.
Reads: 0.7 A
